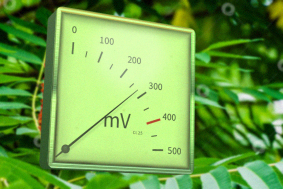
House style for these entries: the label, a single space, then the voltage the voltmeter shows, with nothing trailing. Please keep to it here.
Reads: 275 mV
